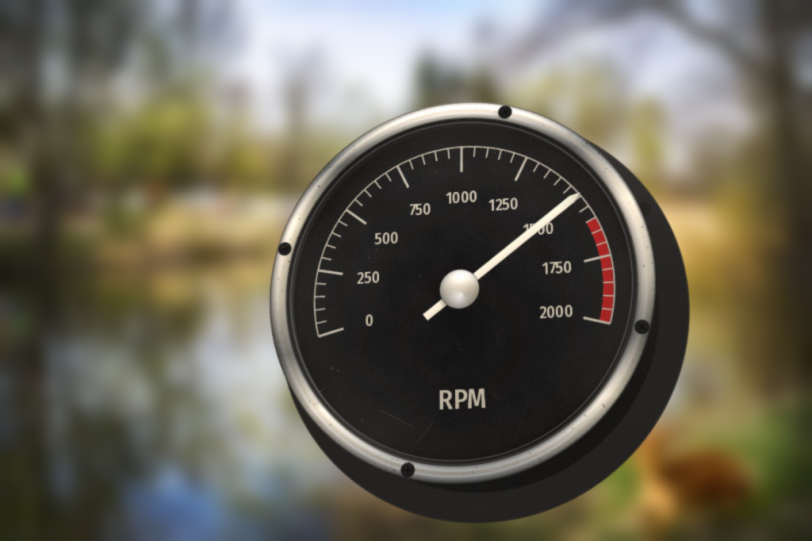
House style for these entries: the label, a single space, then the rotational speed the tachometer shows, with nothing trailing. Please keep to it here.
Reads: 1500 rpm
